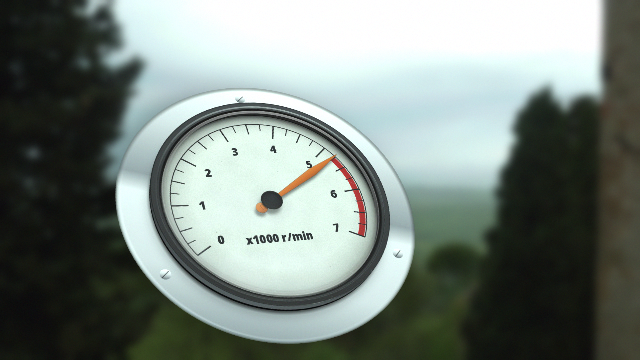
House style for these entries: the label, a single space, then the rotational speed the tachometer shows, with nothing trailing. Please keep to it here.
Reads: 5250 rpm
